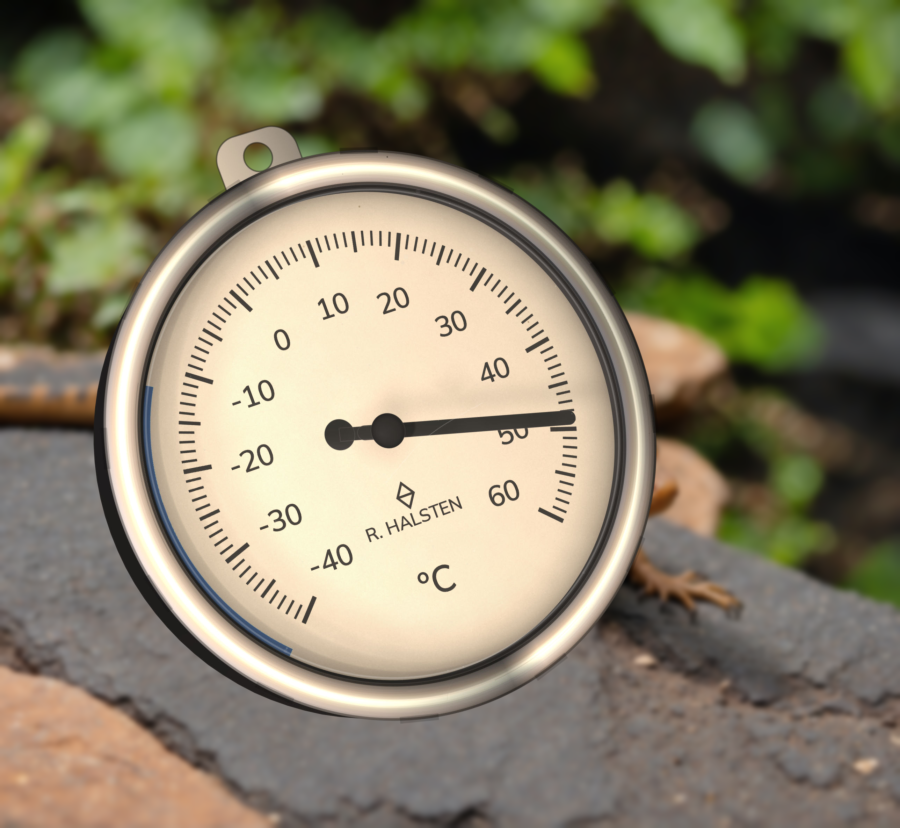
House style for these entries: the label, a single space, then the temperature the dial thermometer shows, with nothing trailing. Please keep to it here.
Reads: 49 °C
